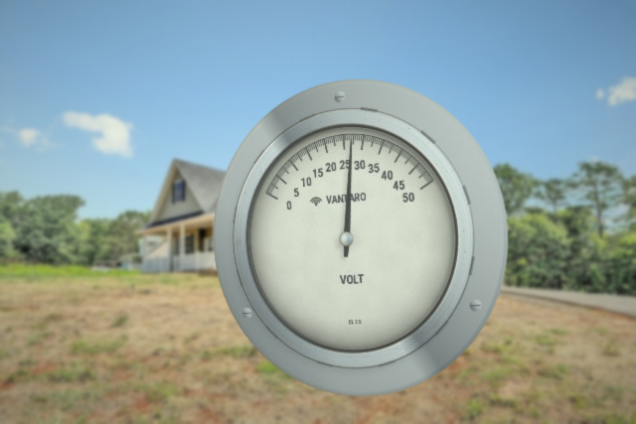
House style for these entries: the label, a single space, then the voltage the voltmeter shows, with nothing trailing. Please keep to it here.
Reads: 27.5 V
